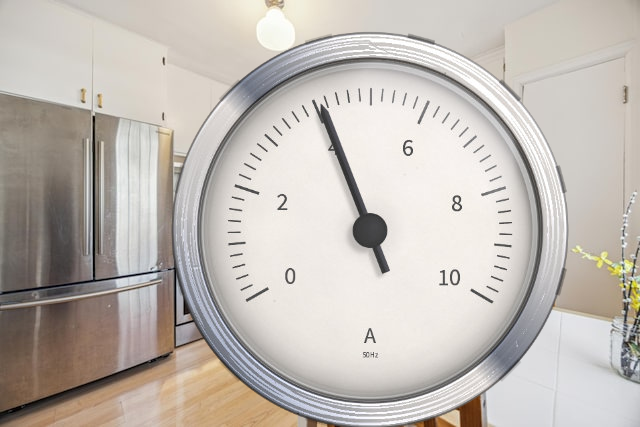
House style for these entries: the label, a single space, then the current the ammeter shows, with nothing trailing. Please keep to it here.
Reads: 4.1 A
